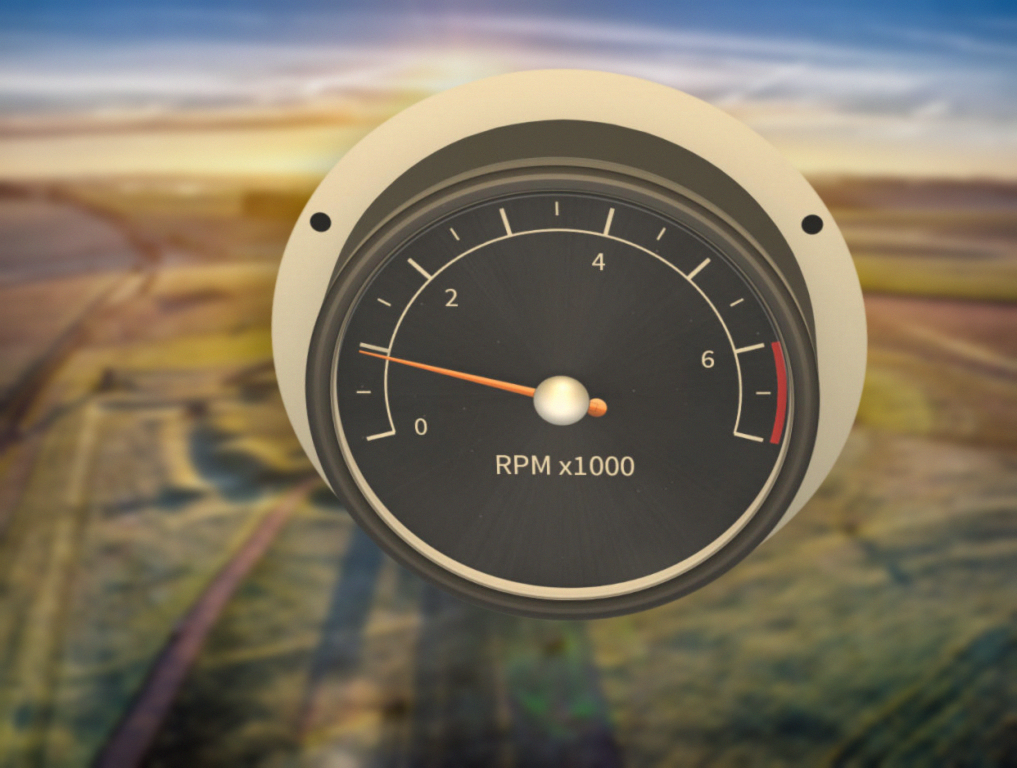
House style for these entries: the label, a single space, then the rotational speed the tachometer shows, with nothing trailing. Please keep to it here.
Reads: 1000 rpm
